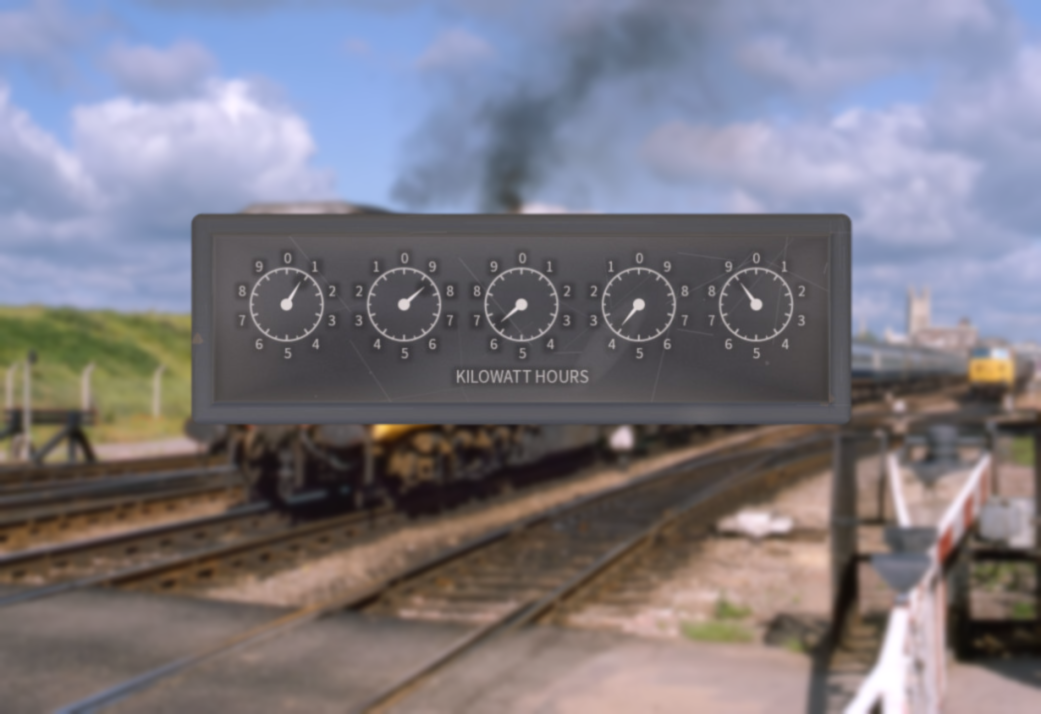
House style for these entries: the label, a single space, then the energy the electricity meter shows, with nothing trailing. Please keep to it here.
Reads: 8639 kWh
